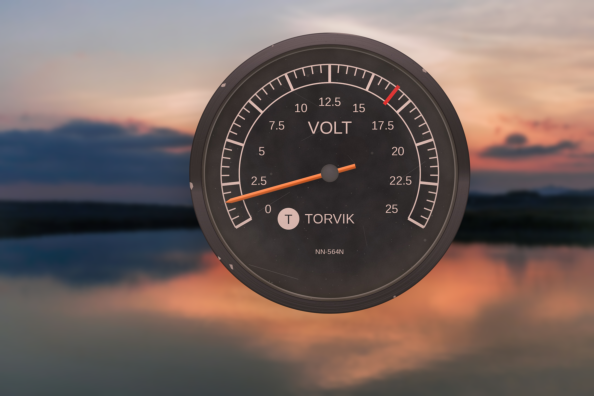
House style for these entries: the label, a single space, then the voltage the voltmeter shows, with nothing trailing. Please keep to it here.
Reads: 1.5 V
